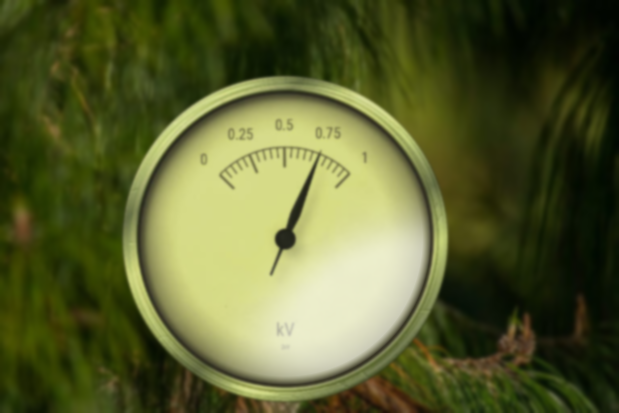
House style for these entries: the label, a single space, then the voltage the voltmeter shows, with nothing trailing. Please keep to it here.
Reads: 0.75 kV
